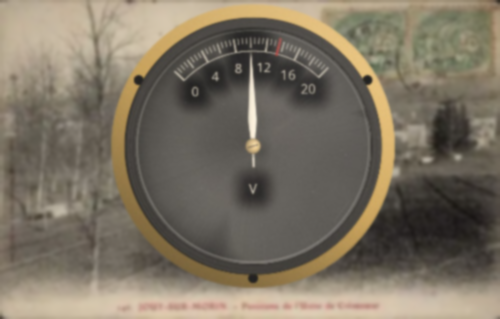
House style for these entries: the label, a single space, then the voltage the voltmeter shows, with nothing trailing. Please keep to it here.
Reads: 10 V
